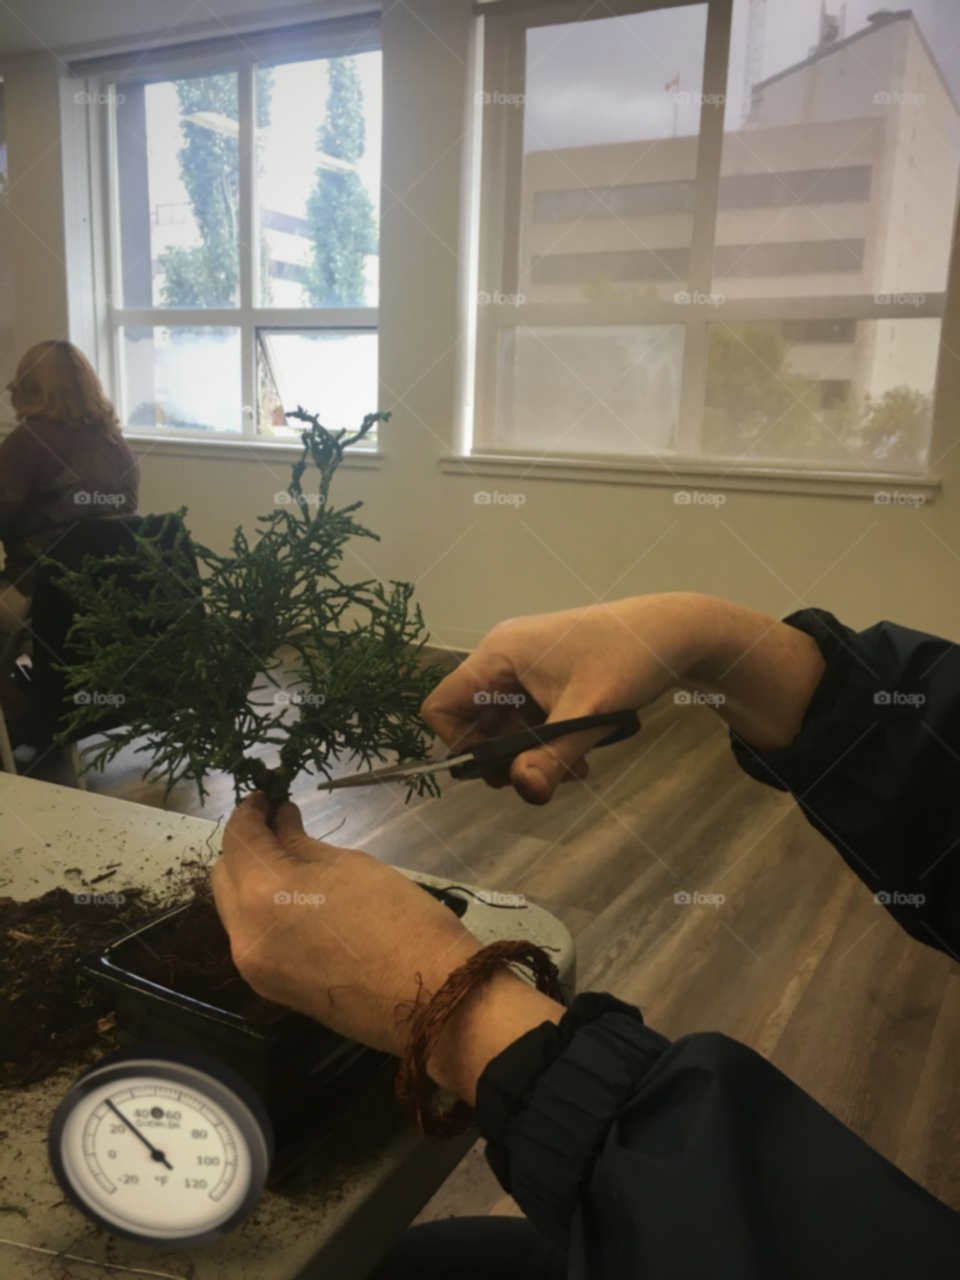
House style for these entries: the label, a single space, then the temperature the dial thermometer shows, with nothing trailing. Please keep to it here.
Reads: 30 °F
